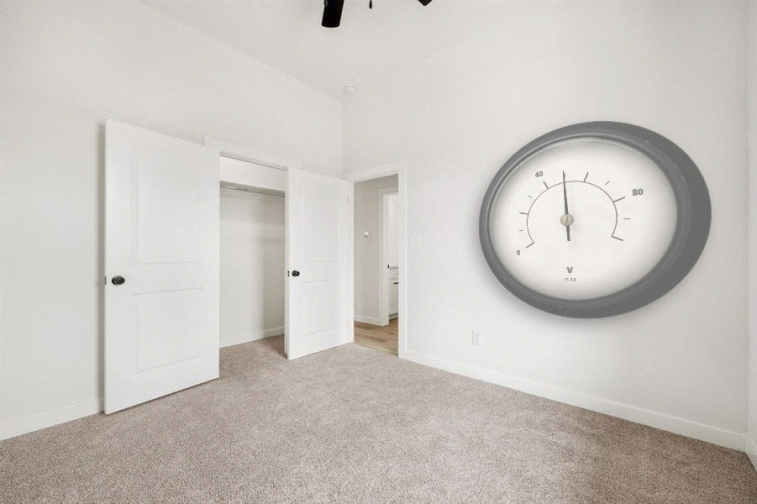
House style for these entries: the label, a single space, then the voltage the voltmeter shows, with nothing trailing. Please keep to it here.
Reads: 50 V
